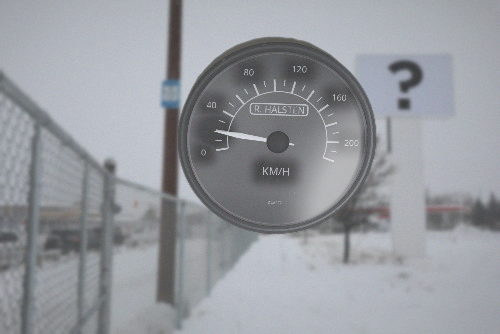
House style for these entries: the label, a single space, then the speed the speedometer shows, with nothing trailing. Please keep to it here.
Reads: 20 km/h
